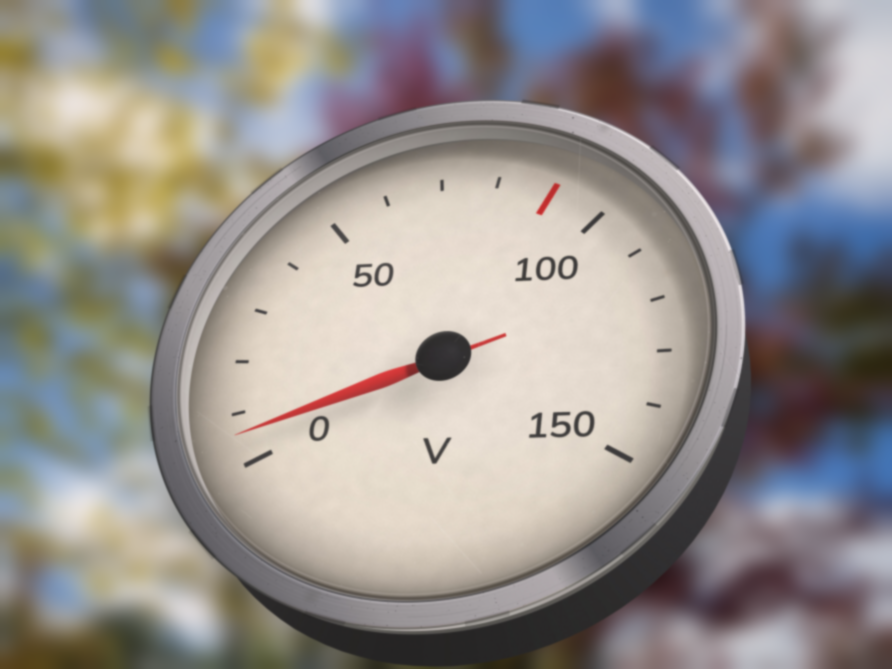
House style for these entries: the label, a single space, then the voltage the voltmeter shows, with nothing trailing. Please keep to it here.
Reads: 5 V
